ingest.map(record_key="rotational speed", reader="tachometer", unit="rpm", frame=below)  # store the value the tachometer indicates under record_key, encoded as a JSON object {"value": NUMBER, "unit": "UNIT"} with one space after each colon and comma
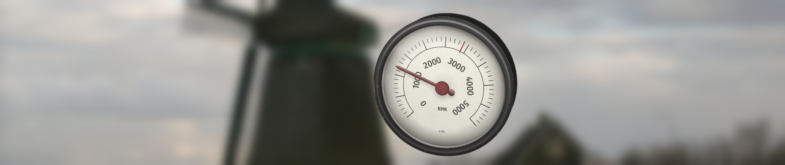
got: {"value": 1200, "unit": "rpm"}
